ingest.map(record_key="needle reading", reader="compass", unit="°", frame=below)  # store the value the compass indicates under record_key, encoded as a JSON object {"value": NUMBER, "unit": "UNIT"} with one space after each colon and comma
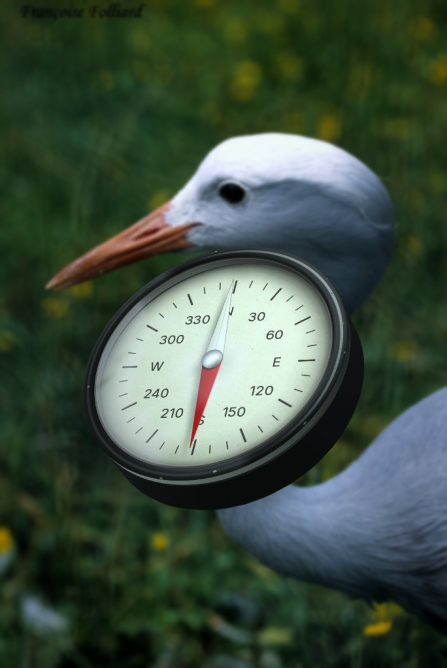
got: {"value": 180, "unit": "°"}
